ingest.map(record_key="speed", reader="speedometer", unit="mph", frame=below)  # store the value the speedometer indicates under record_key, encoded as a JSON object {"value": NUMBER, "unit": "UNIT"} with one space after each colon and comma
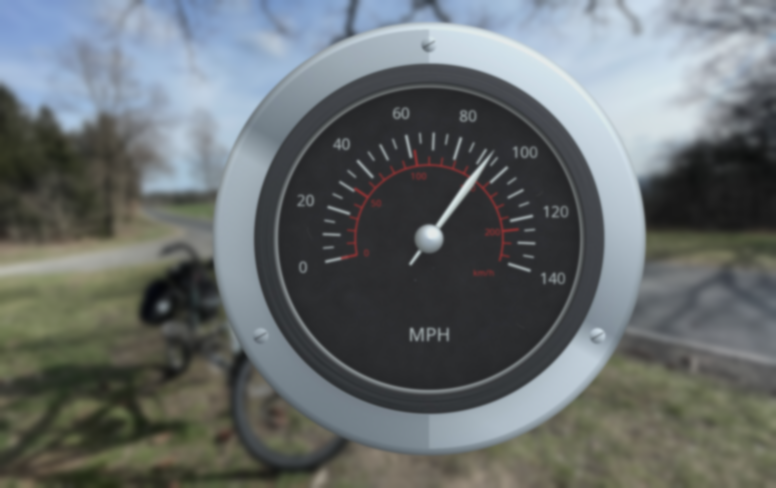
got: {"value": 92.5, "unit": "mph"}
